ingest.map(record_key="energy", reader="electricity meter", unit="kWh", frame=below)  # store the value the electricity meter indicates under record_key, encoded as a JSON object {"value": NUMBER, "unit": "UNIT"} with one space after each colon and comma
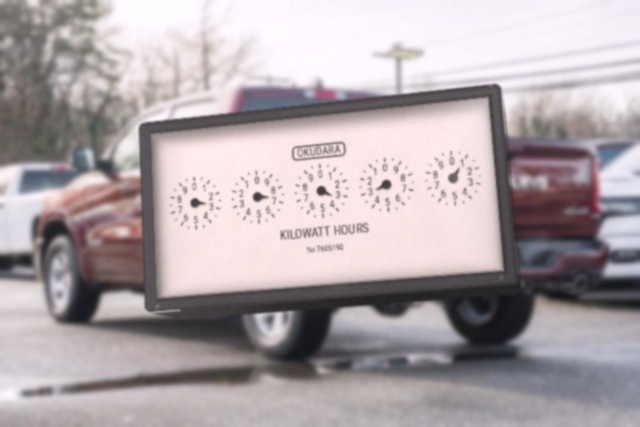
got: {"value": 27331, "unit": "kWh"}
